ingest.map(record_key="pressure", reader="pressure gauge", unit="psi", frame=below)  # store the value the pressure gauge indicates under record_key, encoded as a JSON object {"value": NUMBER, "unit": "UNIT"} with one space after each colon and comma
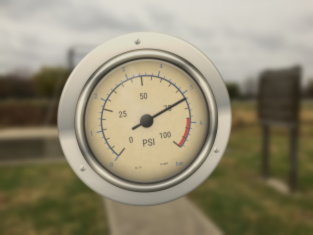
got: {"value": 75, "unit": "psi"}
